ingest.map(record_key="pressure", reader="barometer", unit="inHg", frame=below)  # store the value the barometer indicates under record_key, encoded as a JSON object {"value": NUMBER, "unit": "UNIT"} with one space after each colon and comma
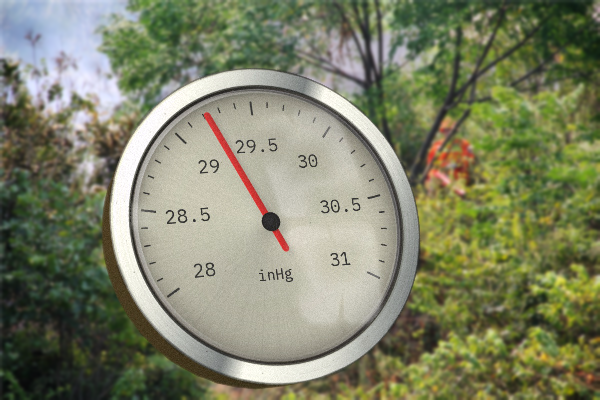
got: {"value": 29.2, "unit": "inHg"}
